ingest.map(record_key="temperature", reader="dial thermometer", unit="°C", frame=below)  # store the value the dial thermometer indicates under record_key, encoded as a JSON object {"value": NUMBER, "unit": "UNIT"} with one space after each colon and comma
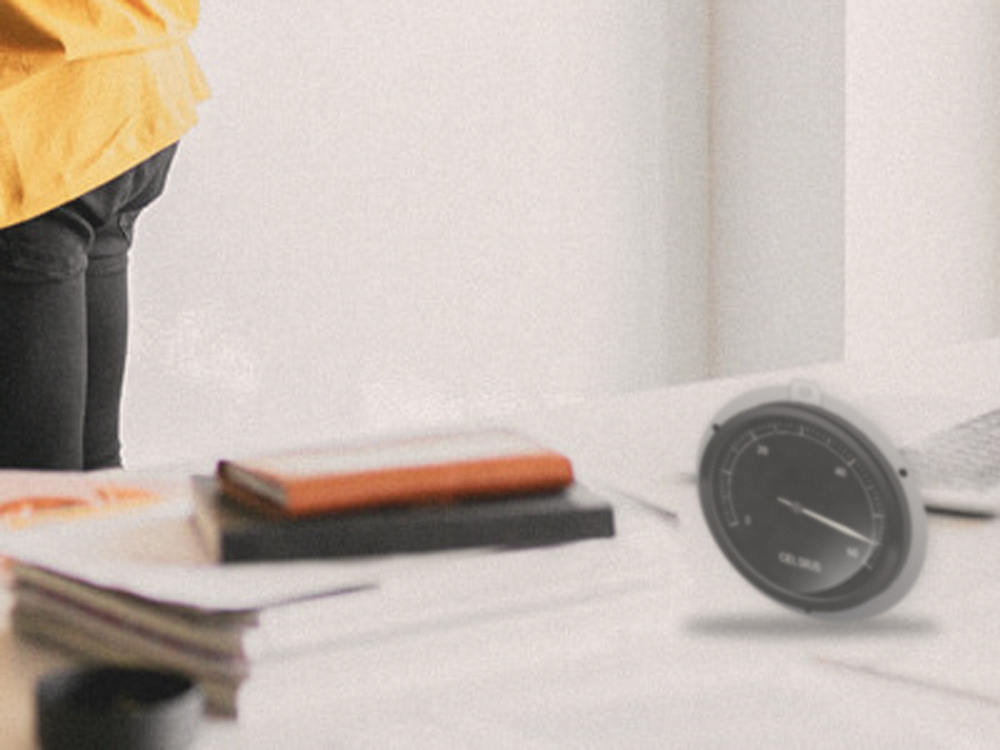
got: {"value": 55, "unit": "°C"}
